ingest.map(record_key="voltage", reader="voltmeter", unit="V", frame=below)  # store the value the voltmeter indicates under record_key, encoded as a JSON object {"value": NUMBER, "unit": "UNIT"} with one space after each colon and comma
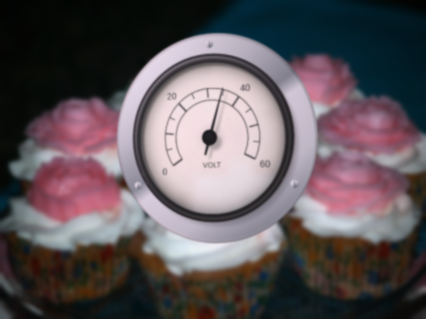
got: {"value": 35, "unit": "V"}
